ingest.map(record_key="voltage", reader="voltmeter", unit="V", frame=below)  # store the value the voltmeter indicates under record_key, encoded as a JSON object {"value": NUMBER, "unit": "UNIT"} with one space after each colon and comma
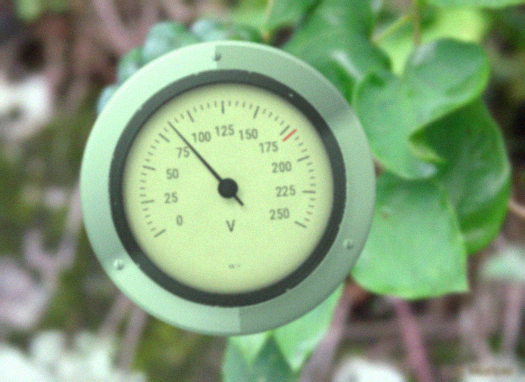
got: {"value": 85, "unit": "V"}
